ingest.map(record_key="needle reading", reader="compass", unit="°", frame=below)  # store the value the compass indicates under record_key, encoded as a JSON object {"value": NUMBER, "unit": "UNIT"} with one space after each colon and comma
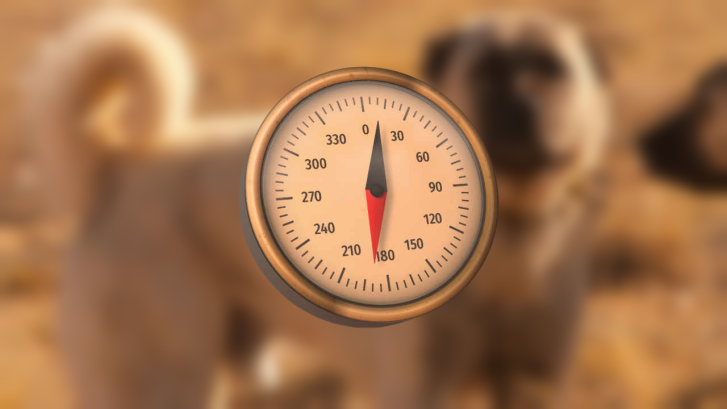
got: {"value": 190, "unit": "°"}
